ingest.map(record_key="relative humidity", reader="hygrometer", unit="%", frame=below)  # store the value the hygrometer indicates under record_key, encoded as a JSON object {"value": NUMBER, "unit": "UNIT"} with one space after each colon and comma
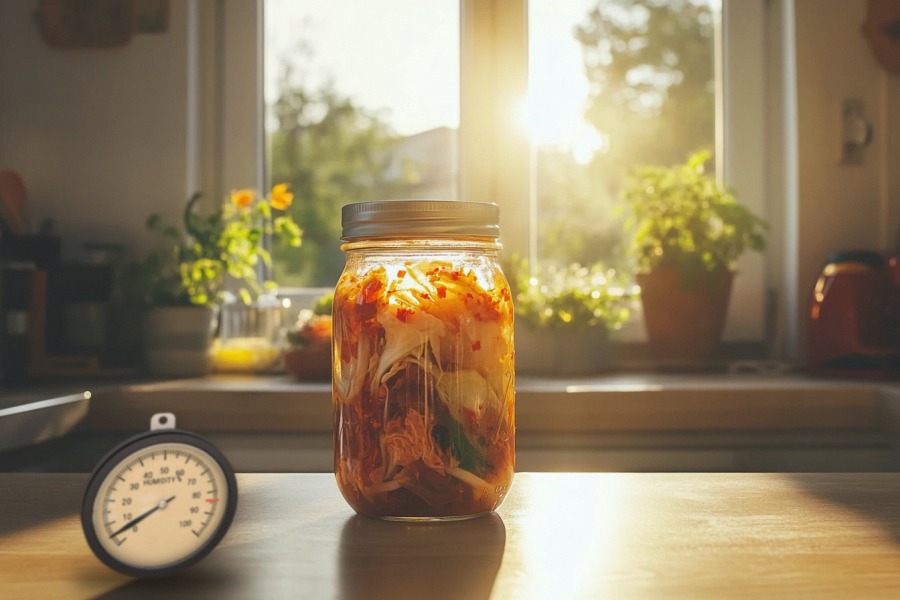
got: {"value": 5, "unit": "%"}
